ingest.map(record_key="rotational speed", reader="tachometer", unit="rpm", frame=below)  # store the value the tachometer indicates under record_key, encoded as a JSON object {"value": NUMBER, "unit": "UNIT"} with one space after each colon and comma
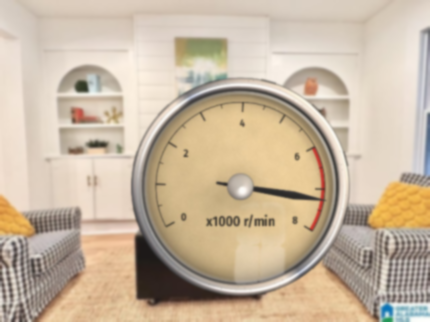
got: {"value": 7250, "unit": "rpm"}
